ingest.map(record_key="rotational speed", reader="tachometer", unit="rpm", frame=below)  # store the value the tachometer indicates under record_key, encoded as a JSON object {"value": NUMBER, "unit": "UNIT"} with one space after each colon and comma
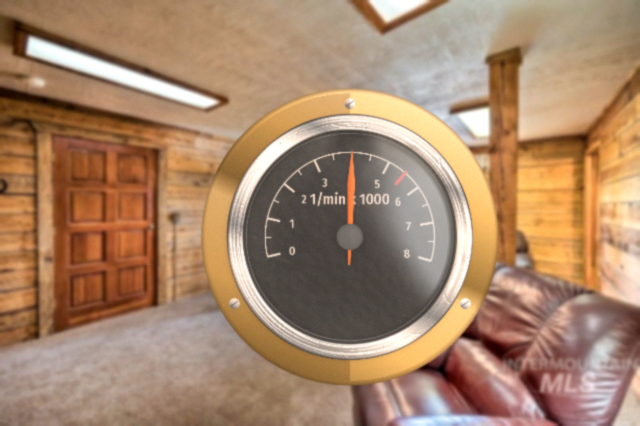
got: {"value": 4000, "unit": "rpm"}
